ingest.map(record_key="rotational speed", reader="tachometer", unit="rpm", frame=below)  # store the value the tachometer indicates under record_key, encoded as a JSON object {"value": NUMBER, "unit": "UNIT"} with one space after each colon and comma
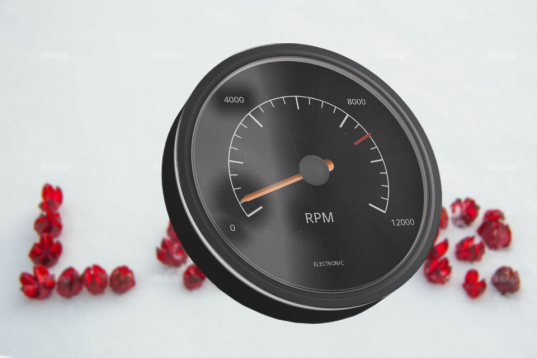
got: {"value": 500, "unit": "rpm"}
